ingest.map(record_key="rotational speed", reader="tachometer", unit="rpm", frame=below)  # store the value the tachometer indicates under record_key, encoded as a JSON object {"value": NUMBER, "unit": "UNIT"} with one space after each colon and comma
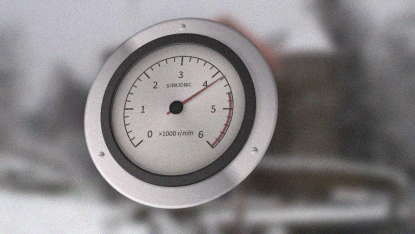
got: {"value": 4200, "unit": "rpm"}
